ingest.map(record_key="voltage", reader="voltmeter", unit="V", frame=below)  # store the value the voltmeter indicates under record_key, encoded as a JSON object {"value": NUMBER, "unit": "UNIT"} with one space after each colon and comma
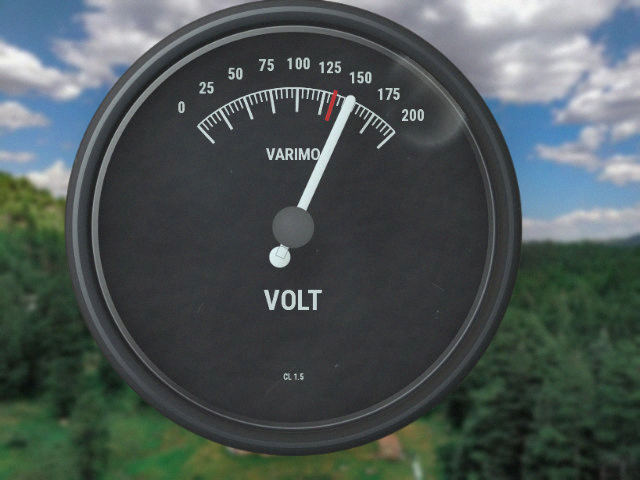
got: {"value": 150, "unit": "V"}
